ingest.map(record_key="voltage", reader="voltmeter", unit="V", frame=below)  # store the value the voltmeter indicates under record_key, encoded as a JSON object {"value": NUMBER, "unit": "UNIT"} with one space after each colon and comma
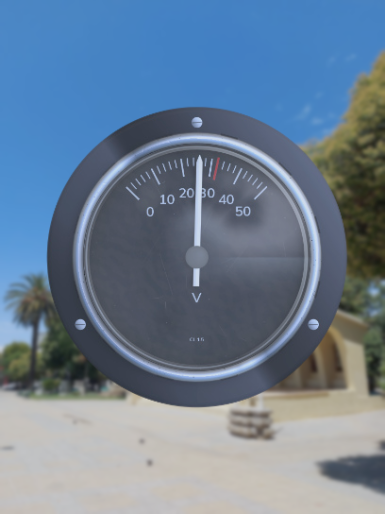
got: {"value": 26, "unit": "V"}
